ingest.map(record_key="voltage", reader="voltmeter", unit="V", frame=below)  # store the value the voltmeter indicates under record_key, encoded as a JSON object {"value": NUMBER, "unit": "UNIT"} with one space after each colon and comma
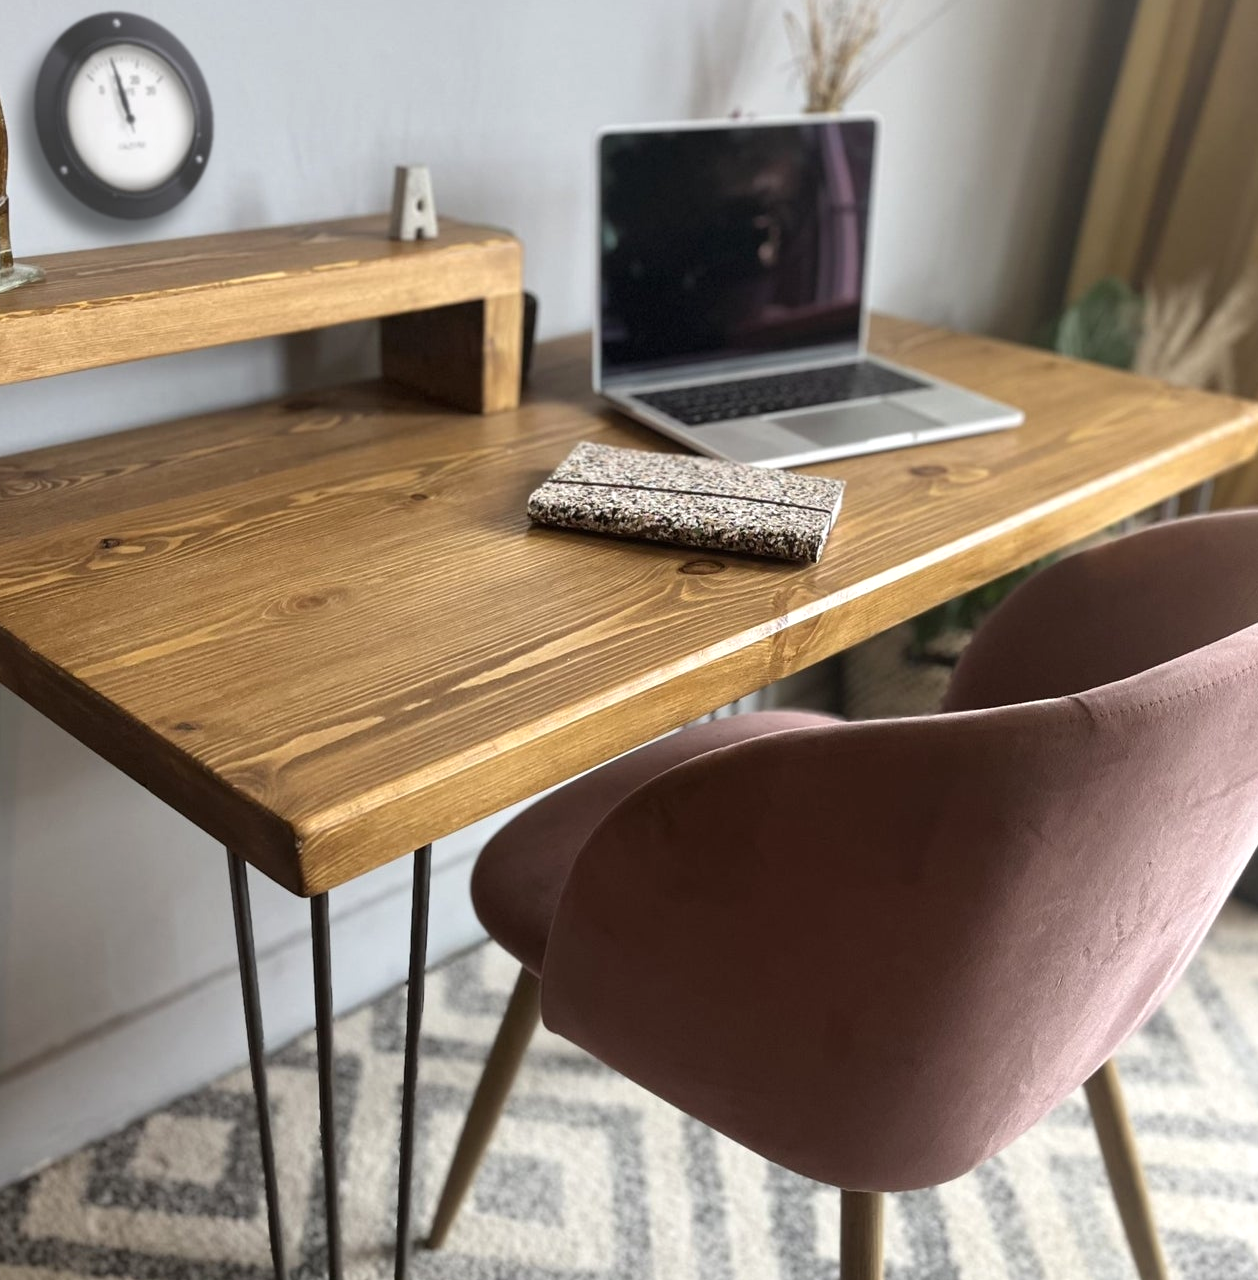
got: {"value": 10, "unit": "V"}
